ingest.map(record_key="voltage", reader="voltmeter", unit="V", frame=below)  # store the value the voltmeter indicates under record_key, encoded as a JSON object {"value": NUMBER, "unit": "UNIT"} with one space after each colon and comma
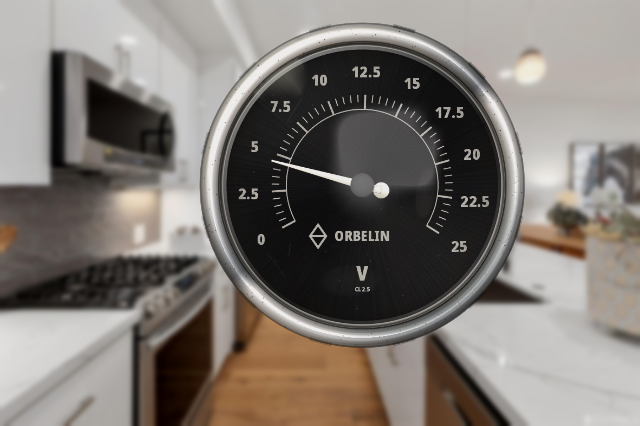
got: {"value": 4.5, "unit": "V"}
